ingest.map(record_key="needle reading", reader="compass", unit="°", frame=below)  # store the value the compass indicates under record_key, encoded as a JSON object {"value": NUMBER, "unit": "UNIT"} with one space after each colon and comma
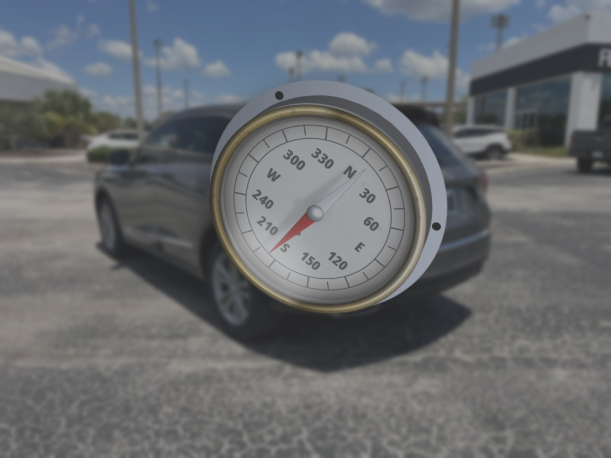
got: {"value": 187.5, "unit": "°"}
